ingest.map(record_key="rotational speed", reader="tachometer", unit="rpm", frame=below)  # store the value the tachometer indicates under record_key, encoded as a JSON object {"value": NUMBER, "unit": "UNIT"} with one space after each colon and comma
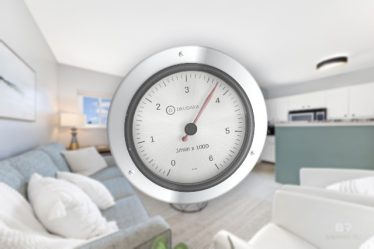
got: {"value": 3700, "unit": "rpm"}
